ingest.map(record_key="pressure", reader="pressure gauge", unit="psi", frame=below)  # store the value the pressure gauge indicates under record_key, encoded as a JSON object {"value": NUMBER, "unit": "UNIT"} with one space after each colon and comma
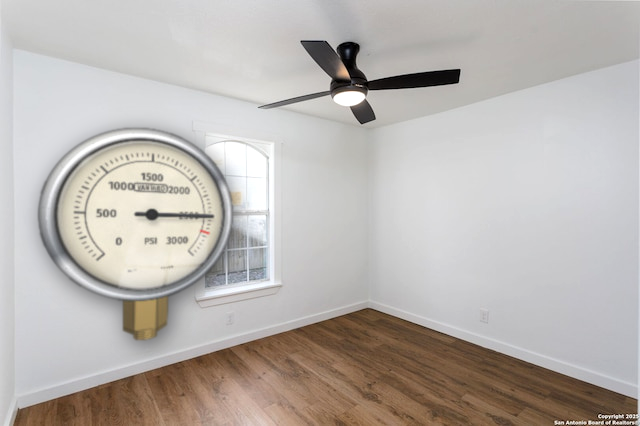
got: {"value": 2500, "unit": "psi"}
